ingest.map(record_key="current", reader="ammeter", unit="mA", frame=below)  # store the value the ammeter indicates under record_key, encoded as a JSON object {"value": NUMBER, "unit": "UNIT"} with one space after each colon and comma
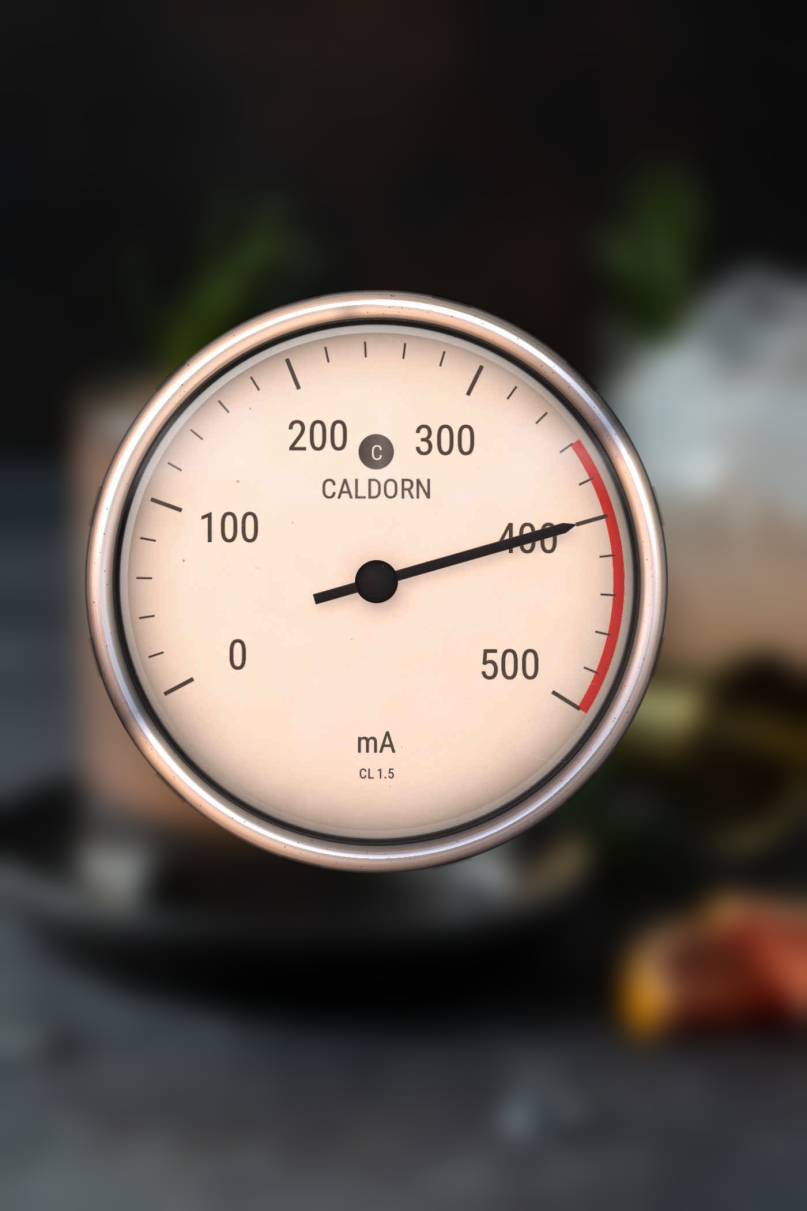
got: {"value": 400, "unit": "mA"}
